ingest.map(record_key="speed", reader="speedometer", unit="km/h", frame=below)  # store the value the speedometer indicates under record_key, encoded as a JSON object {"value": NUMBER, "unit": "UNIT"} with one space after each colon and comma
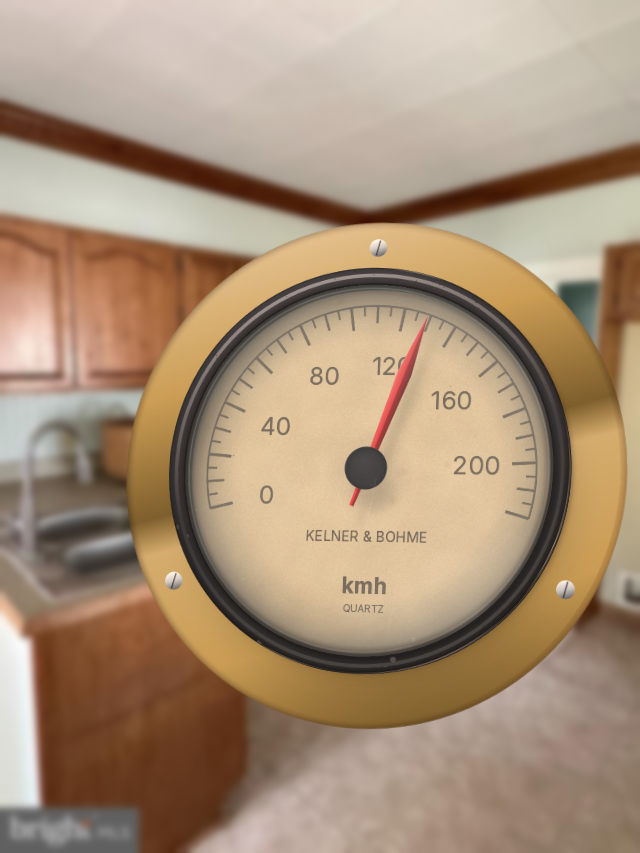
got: {"value": 130, "unit": "km/h"}
